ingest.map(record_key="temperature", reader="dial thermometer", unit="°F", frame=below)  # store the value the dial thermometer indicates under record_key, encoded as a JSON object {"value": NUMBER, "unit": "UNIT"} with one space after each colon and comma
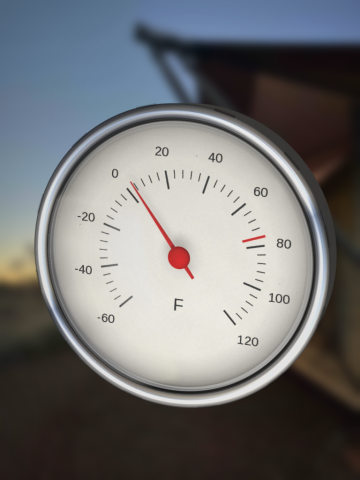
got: {"value": 4, "unit": "°F"}
